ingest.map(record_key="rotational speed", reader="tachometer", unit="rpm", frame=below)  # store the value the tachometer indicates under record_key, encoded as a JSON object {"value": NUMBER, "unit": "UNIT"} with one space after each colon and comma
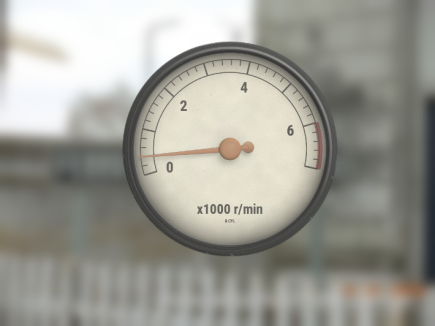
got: {"value": 400, "unit": "rpm"}
